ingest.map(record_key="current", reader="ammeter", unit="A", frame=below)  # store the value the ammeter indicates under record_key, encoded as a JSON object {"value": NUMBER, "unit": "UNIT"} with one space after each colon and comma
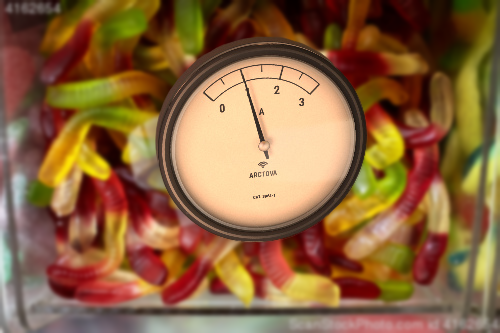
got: {"value": 1, "unit": "A"}
